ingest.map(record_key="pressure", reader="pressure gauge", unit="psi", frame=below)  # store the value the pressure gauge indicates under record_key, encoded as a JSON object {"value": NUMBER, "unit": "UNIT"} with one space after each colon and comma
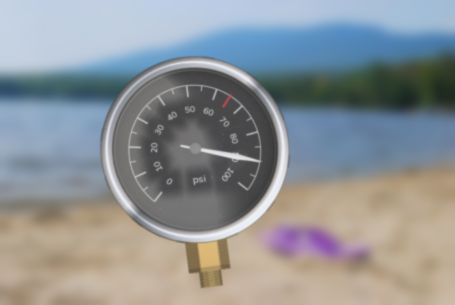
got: {"value": 90, "unit": "psi"}
